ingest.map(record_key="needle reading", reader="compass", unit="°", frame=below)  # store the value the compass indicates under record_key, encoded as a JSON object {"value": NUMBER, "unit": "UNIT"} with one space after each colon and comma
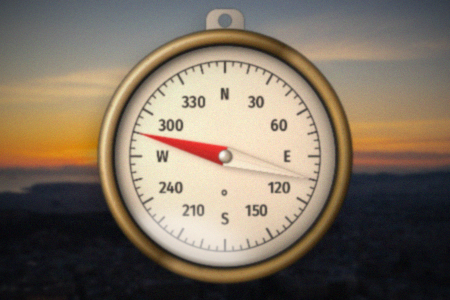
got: {"value": 285, "unit": "°"}
